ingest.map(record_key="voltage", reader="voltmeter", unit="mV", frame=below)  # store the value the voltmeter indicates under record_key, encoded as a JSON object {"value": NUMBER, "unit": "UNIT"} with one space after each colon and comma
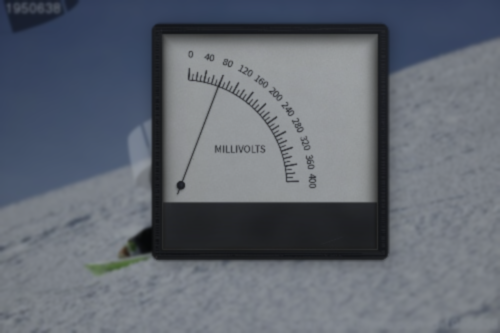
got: {"value": 80, "unit": "mV"}
